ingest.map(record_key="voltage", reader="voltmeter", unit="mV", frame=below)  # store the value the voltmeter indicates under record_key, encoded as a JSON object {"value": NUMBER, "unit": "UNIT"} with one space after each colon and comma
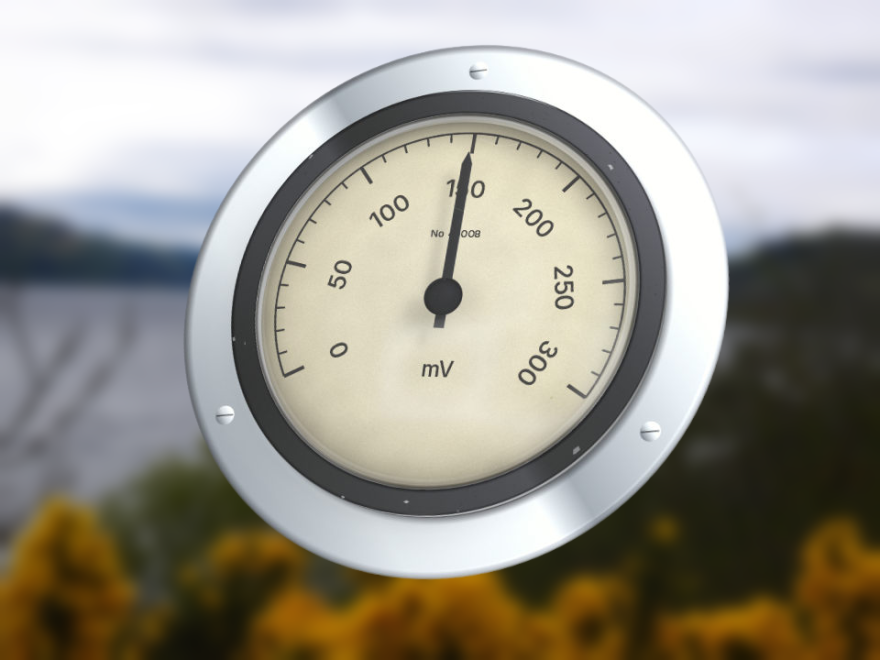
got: {"value": 150, "unit": "mV"}
